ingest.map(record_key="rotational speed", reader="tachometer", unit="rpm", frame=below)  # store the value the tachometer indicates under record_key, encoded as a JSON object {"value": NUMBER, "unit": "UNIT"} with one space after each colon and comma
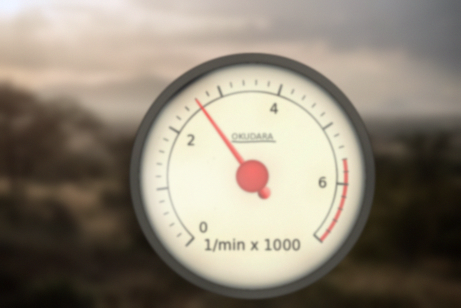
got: {"value": 2600, "unit": "rpm"}
